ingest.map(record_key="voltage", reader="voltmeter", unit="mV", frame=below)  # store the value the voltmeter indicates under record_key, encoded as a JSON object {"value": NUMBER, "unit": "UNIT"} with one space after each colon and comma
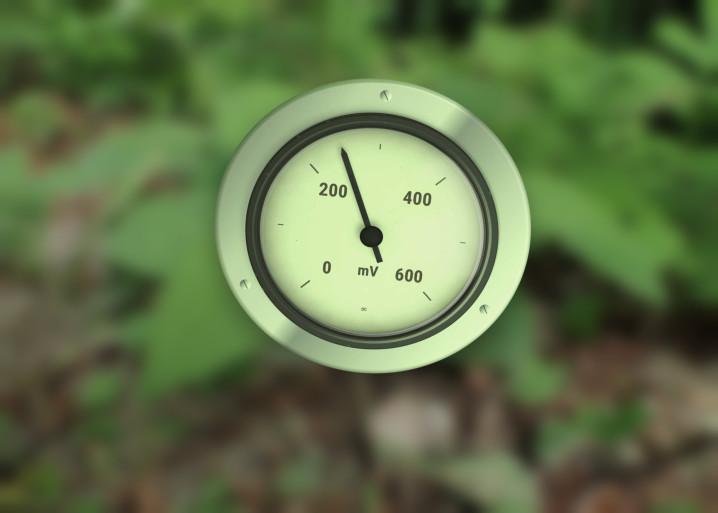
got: {"value": 250, "unit": "mV"}
